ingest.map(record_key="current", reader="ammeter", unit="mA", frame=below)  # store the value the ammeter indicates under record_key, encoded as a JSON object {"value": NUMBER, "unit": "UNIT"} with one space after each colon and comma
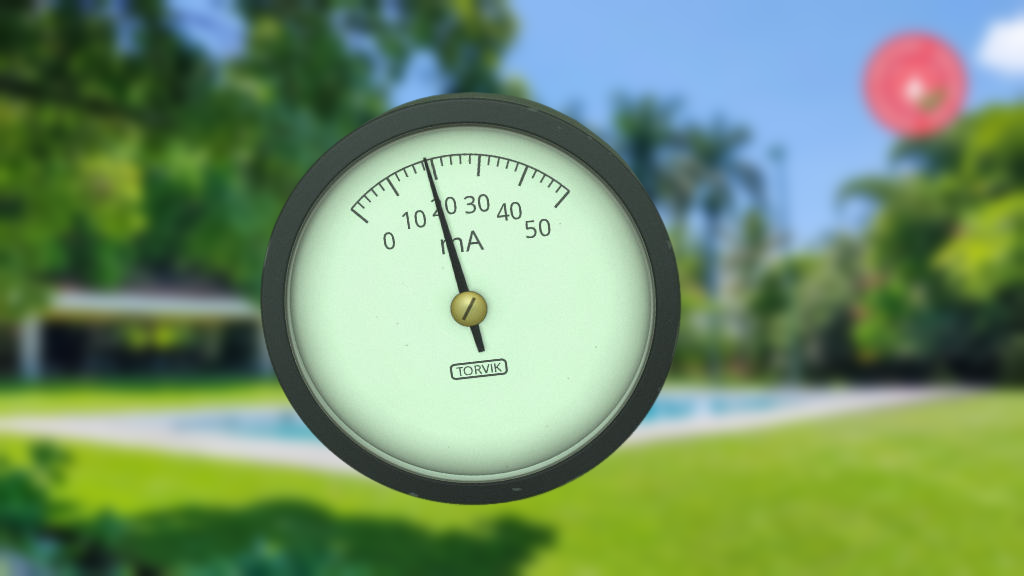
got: {"value": 19, "unit": "mA"}
